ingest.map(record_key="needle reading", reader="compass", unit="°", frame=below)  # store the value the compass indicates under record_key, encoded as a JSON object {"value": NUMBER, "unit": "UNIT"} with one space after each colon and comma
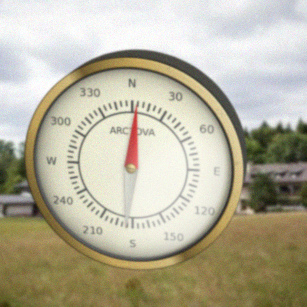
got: {"value": 5, "unit": "°"}
